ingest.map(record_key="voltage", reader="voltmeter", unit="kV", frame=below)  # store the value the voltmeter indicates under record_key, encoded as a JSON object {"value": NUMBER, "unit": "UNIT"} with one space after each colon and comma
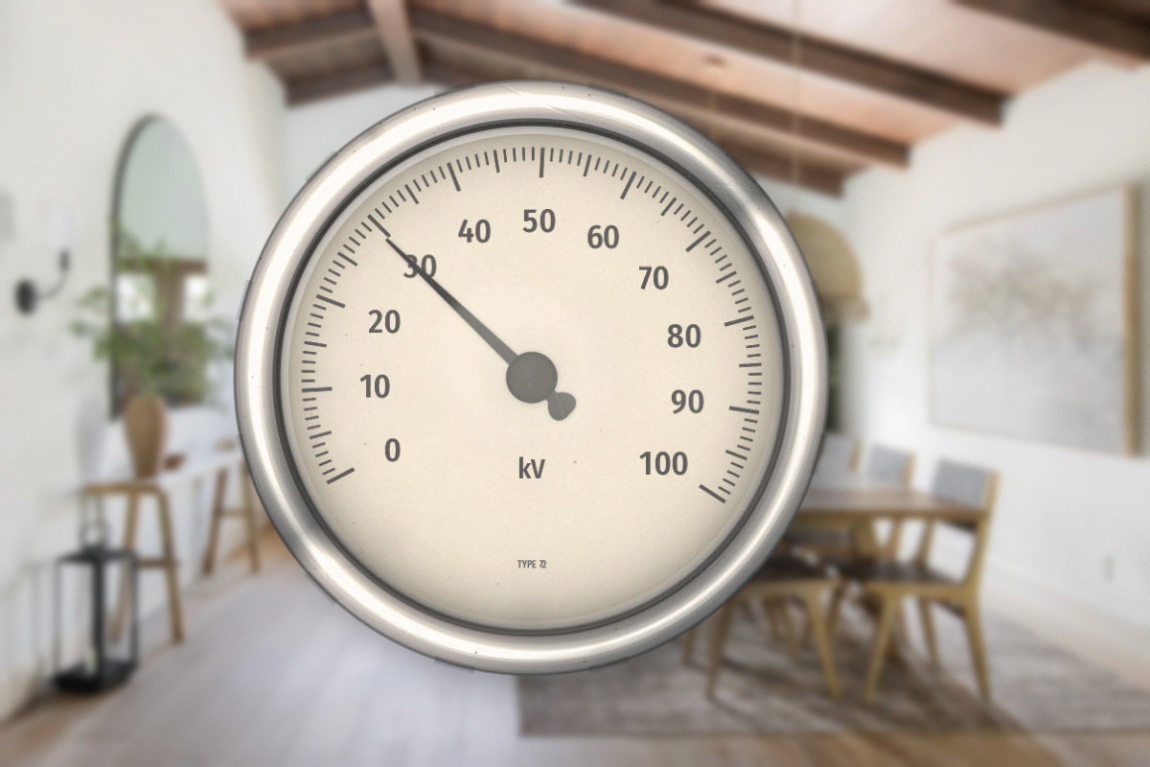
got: {"value": 29.5, "unit": "kV"}
